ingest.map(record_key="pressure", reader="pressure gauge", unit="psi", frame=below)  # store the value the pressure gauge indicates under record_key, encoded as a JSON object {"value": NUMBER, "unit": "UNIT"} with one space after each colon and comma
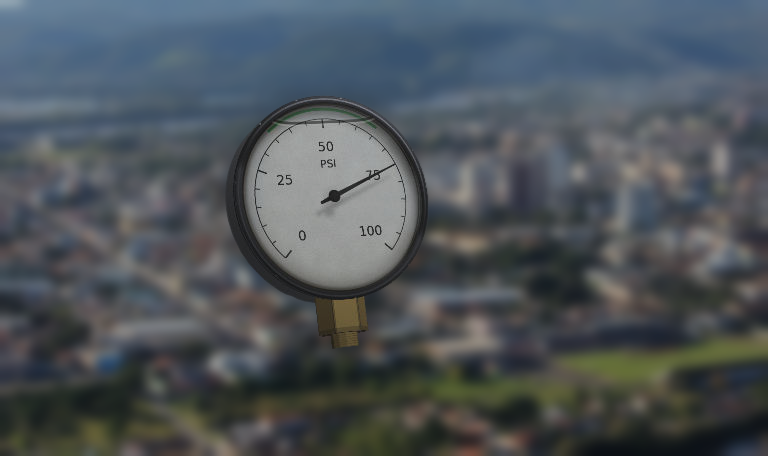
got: {"value": 75, "unit": "psi"}
